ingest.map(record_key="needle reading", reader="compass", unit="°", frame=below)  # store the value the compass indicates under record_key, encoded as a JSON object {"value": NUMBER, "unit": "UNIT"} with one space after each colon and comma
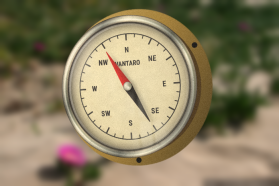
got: {"value": 330, "unit": "°"}
